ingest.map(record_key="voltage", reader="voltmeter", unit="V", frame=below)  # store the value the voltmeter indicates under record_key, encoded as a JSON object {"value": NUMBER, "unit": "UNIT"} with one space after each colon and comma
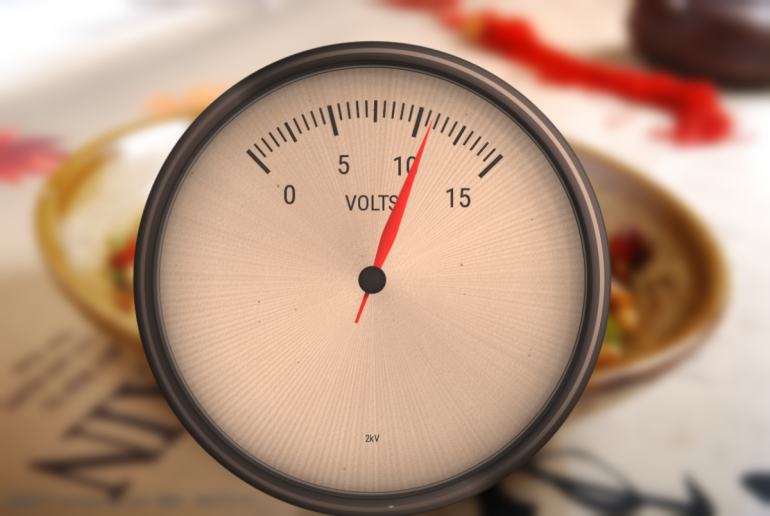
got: {"value": 10.75, "unit": "V"}
